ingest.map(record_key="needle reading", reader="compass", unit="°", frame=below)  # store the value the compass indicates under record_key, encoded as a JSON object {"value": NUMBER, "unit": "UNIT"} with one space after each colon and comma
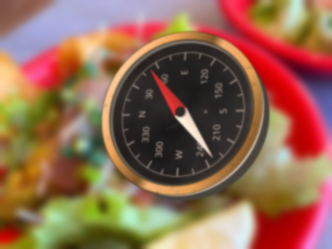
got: {"value": 52.5, "unit": "°"}
